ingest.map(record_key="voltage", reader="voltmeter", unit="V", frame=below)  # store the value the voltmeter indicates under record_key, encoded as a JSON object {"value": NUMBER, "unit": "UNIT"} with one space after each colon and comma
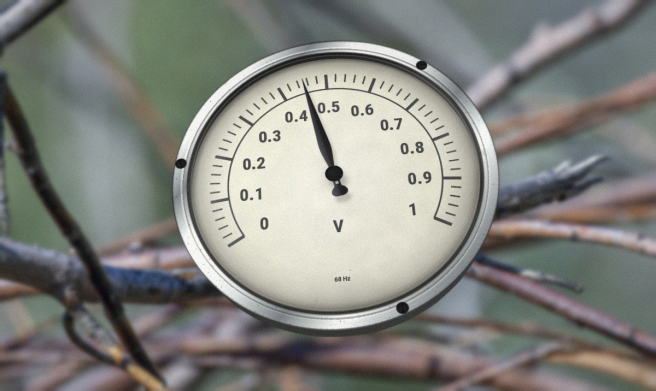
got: {"value": 0.45, "unit": "V"}
